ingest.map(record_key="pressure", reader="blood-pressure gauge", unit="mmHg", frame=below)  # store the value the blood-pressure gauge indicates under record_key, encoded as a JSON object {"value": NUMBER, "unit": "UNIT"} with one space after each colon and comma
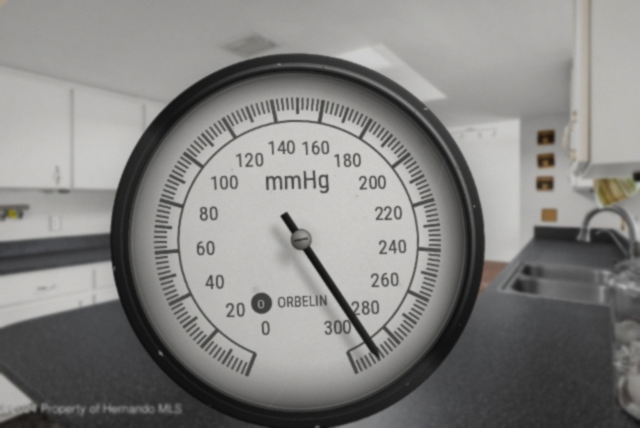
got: {"value": 290, "unit": "mmHg"}
